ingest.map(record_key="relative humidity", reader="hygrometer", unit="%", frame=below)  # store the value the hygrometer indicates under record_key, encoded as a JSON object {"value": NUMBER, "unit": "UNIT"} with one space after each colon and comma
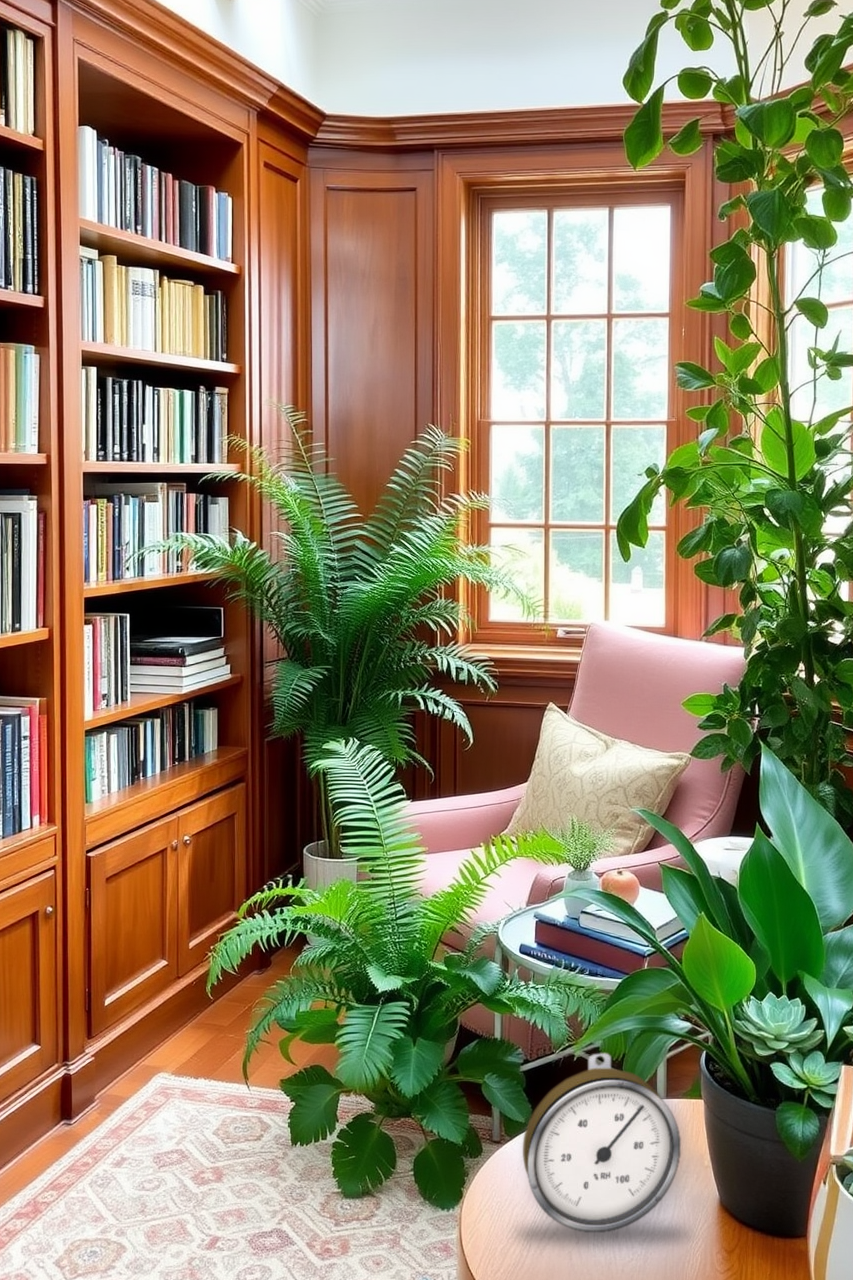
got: {"value": 65, "unit": "%"}
